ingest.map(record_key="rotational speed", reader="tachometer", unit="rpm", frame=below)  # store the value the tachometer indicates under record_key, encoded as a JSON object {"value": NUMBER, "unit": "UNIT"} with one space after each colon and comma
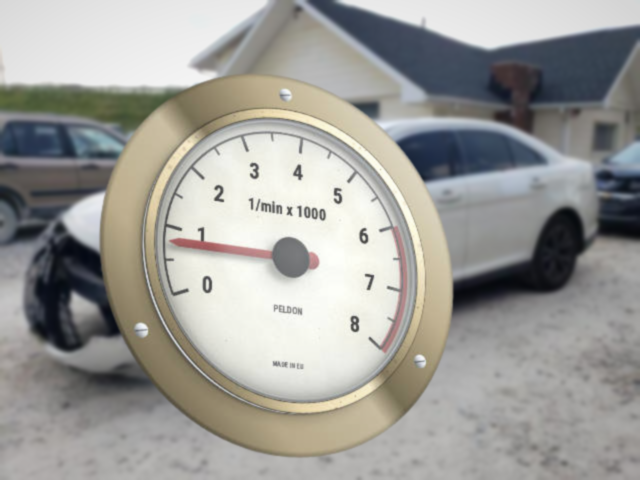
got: {"value": 750, "unit": "rpm"}
